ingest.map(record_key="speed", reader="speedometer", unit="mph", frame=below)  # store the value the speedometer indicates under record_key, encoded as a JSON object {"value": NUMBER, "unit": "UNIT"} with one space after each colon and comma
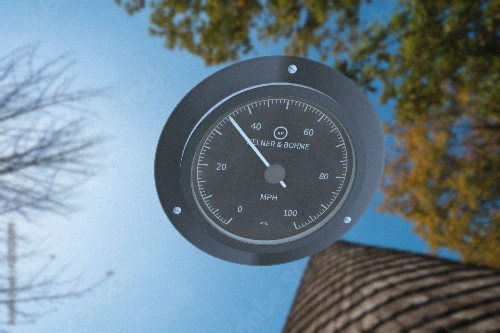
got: {"value": 35, "unit": "mph"}
